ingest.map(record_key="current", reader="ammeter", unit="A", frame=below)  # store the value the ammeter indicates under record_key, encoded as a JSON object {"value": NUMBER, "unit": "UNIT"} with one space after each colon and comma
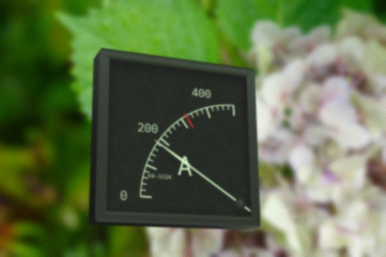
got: {"value": 180, "unit": "A"}
